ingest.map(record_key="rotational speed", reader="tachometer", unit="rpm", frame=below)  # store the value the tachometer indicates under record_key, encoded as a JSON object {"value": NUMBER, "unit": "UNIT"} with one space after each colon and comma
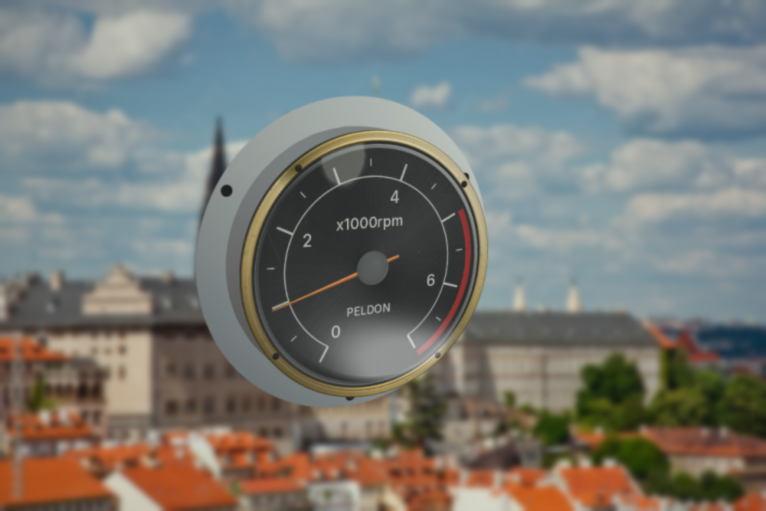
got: {"value": 1000, "unit": "rpm"}
